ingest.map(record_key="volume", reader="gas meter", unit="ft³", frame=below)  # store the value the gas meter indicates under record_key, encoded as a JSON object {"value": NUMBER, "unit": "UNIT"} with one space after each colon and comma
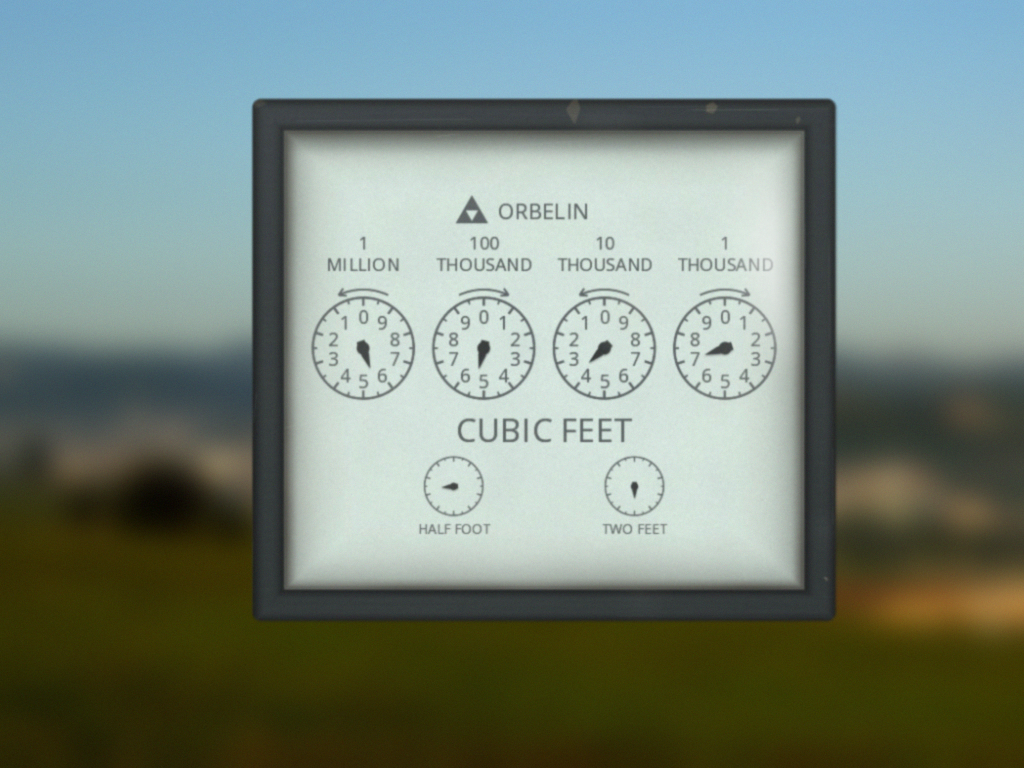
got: {"value": 553700, "unit": "ft³"}
